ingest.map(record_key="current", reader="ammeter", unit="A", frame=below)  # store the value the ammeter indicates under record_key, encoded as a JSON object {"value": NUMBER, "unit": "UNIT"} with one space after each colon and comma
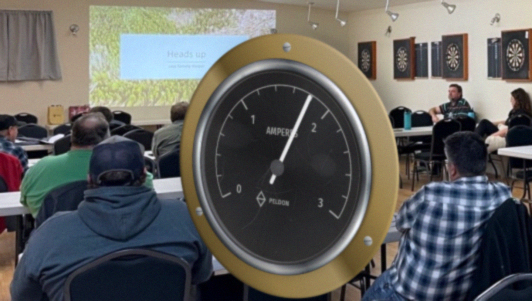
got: {"value": 1.8, "unit": "A"}
